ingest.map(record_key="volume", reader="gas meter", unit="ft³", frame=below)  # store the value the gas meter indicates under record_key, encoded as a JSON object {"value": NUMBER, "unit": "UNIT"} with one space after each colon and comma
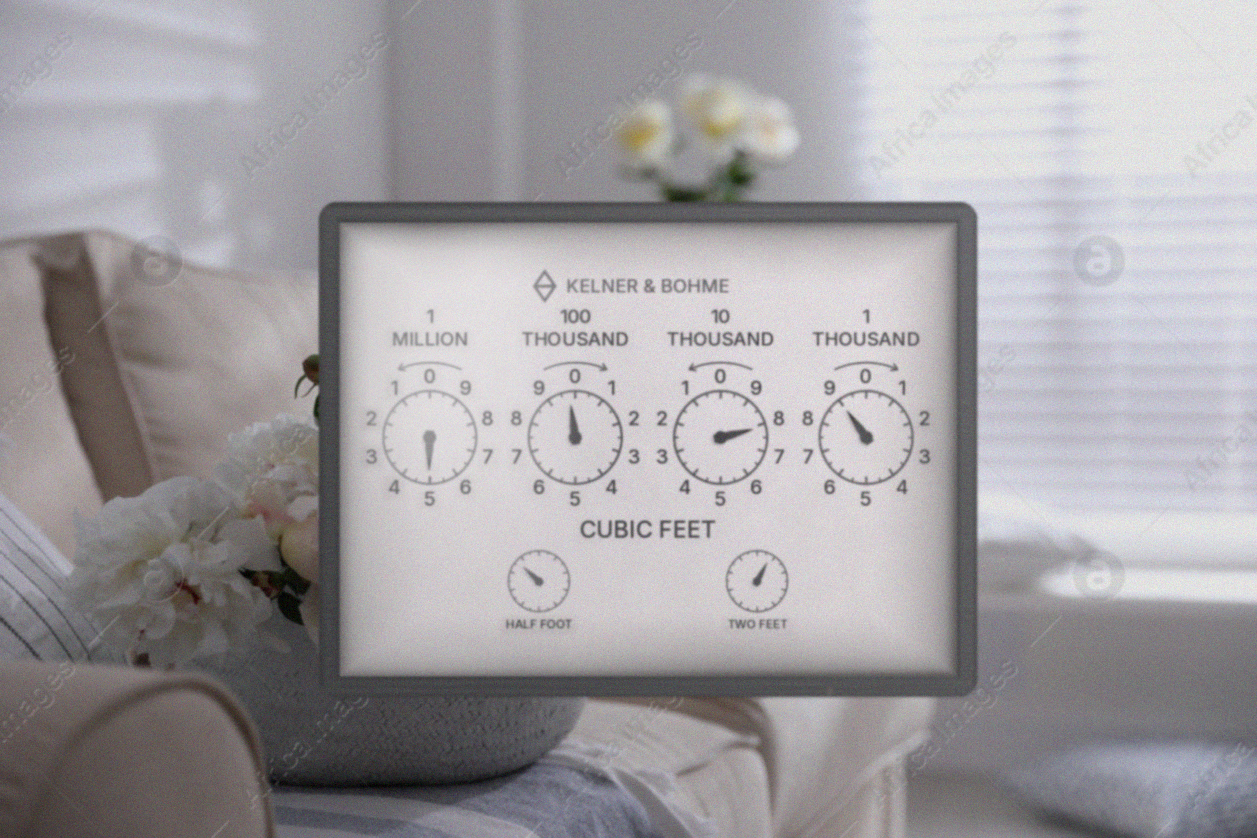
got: {"value": 497900, "unit": "ft³"}
